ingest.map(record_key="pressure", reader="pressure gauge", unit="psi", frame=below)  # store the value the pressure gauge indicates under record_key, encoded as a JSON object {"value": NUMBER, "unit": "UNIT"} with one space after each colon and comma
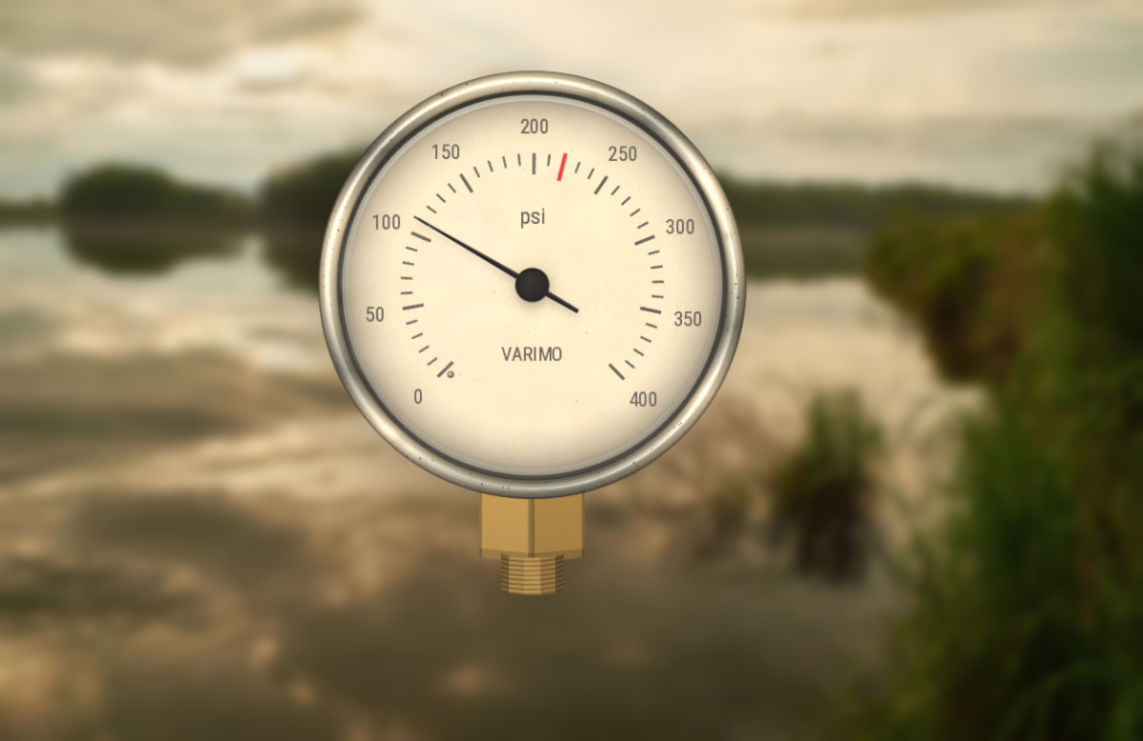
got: {"value": 110, "unit": "psi"}
